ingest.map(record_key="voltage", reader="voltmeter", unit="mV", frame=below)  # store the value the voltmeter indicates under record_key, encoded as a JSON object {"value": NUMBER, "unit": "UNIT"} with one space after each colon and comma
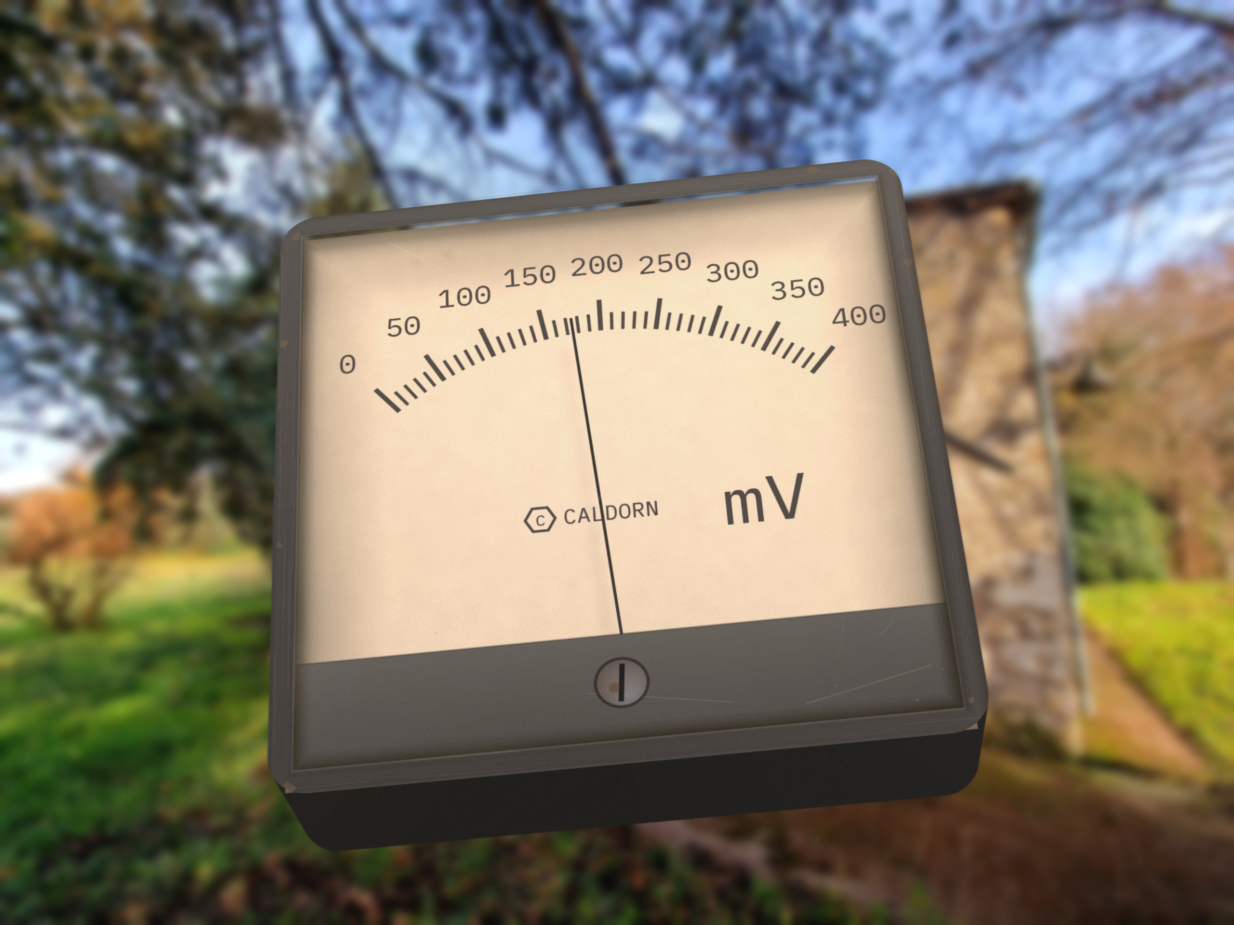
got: {"value": 175, "unit": "mV"}
